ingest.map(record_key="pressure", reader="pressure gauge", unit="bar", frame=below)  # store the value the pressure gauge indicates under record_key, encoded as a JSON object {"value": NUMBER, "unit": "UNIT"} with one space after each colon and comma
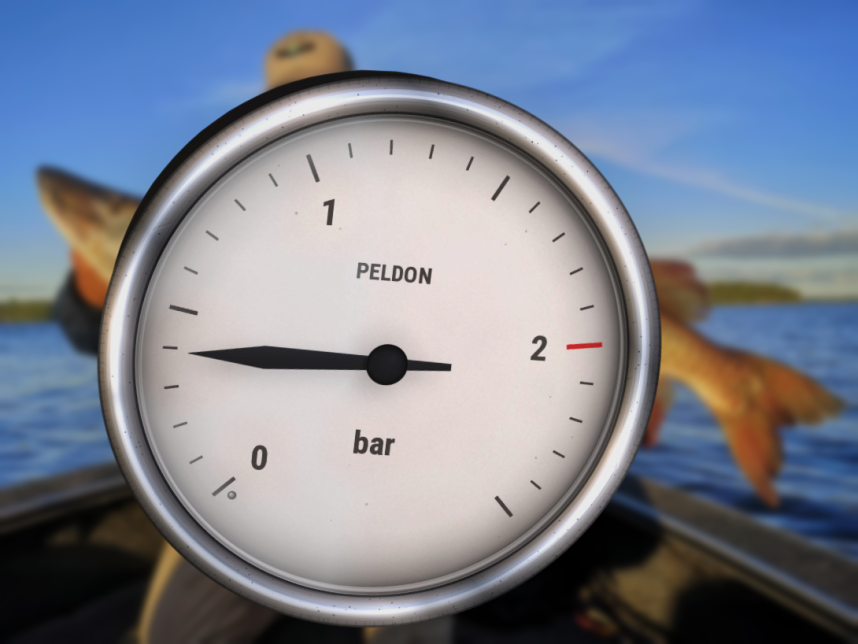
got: {"value": 0.4, "unit": "bar"}
